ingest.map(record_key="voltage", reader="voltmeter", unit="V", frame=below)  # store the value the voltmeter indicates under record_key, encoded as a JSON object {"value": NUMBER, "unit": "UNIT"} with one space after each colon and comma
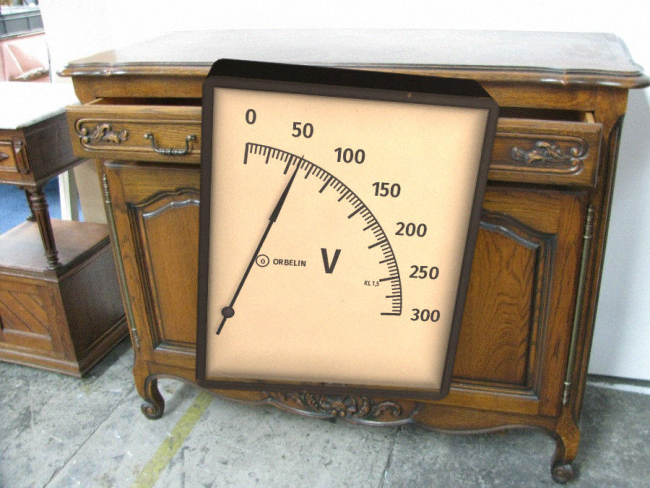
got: {"value": 60, "unit": "V"}
